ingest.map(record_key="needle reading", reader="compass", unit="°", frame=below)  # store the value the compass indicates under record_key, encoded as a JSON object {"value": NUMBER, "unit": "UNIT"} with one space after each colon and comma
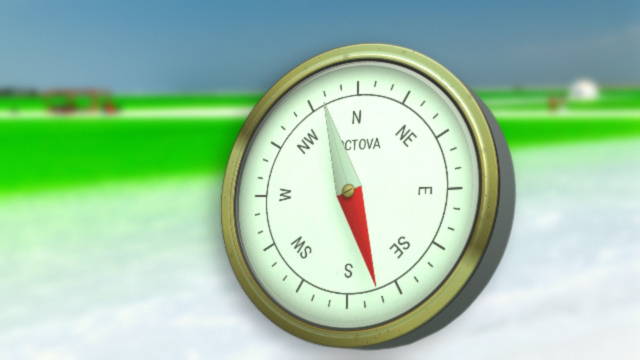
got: {"value": 160, "unit": "°"}
